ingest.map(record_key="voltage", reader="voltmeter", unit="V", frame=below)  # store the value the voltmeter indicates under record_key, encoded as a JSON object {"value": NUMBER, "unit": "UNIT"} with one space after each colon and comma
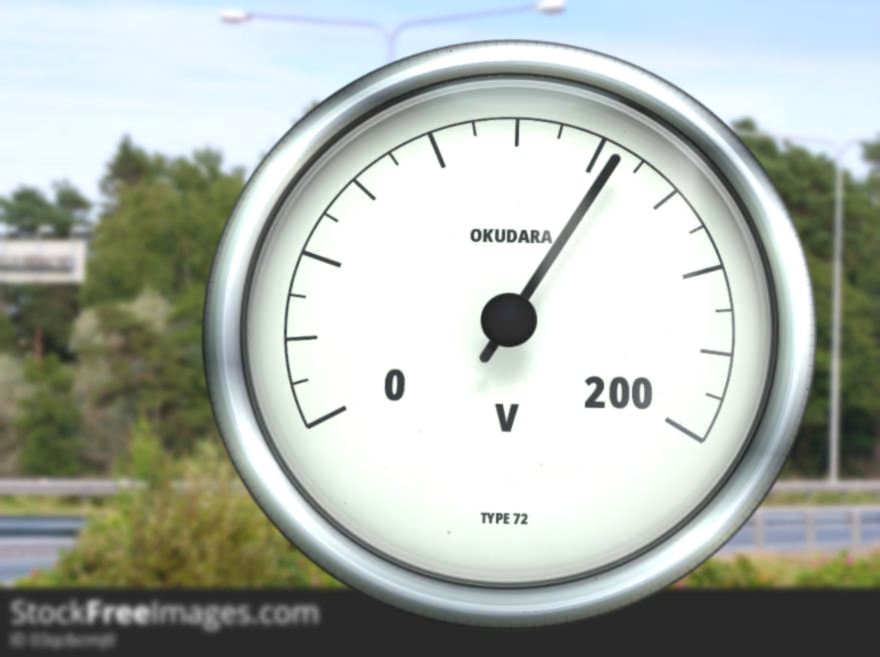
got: {"value": 125, "unit": "V"}
